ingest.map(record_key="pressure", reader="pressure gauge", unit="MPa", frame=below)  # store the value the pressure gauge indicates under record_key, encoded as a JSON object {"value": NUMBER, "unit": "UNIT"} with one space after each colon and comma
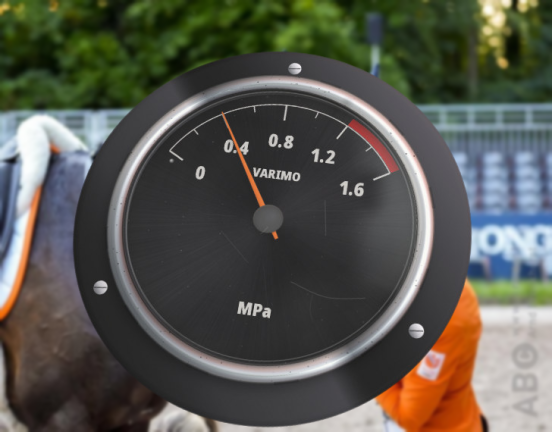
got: {"value": 0.4, "unit": "MPa"}
